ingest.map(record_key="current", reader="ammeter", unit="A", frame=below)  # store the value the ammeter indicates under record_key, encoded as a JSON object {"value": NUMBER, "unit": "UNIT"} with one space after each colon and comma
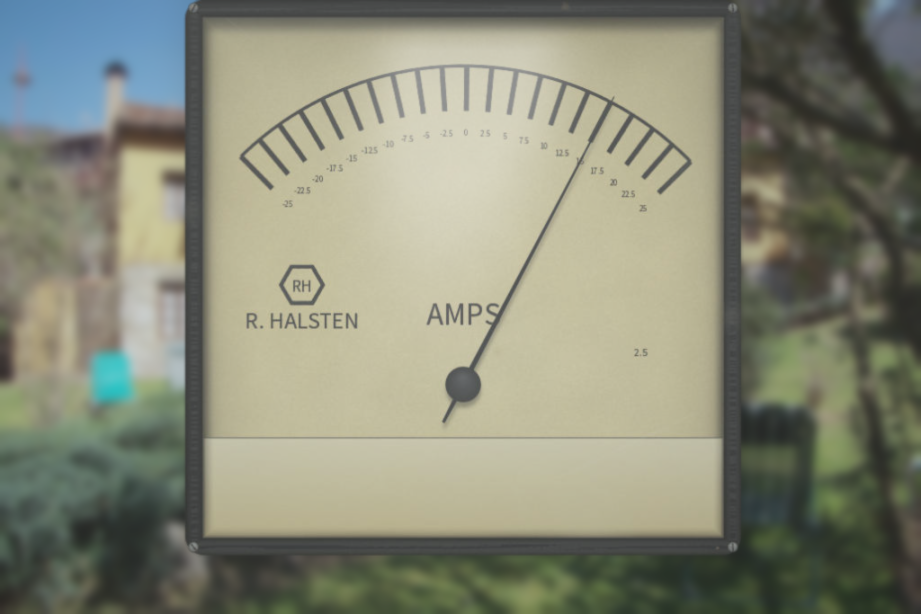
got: {"value": 15, "unit": "A"}
